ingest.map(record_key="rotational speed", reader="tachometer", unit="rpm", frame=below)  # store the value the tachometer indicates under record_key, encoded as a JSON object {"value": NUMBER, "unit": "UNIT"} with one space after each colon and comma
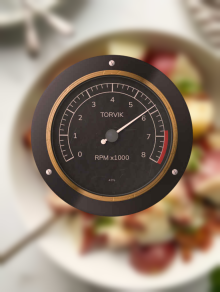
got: {"value": 5800, "unit": "rpm"}
